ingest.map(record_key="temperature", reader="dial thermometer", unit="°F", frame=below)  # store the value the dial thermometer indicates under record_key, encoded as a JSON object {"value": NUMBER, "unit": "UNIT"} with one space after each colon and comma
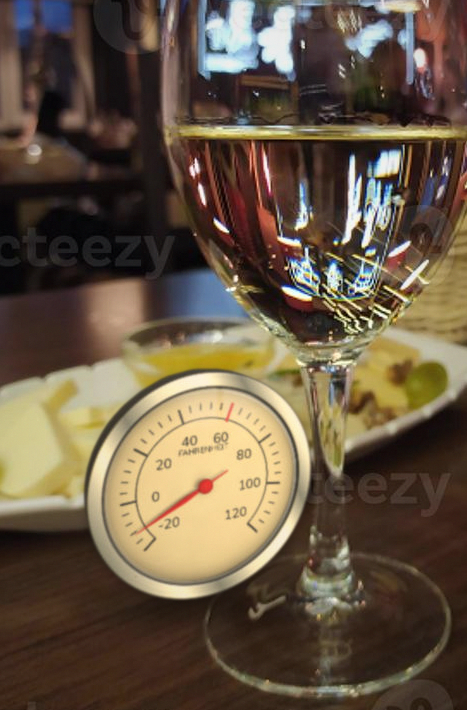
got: {"value": -12, "unit": "°F"}
